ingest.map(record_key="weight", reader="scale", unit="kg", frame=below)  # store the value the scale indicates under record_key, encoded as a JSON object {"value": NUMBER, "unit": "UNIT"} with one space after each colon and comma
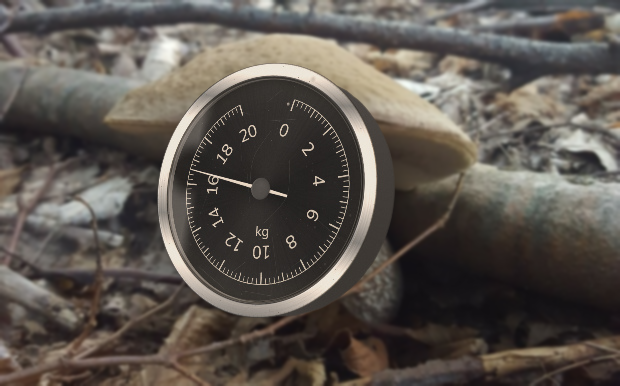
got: {"value": 16.6, "unit": "kg"}
